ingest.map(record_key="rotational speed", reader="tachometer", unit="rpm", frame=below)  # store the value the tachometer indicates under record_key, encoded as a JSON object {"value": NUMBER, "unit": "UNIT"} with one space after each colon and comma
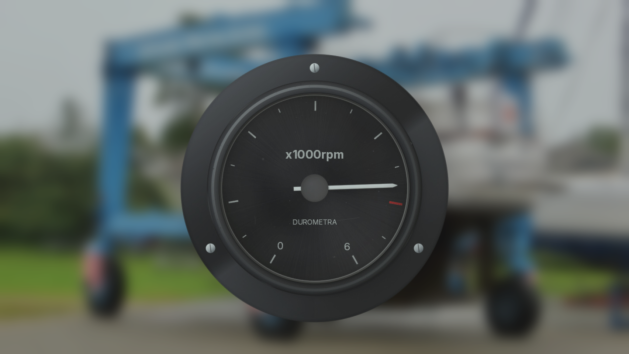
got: {"value": 4750, "unit": "rpm"}
